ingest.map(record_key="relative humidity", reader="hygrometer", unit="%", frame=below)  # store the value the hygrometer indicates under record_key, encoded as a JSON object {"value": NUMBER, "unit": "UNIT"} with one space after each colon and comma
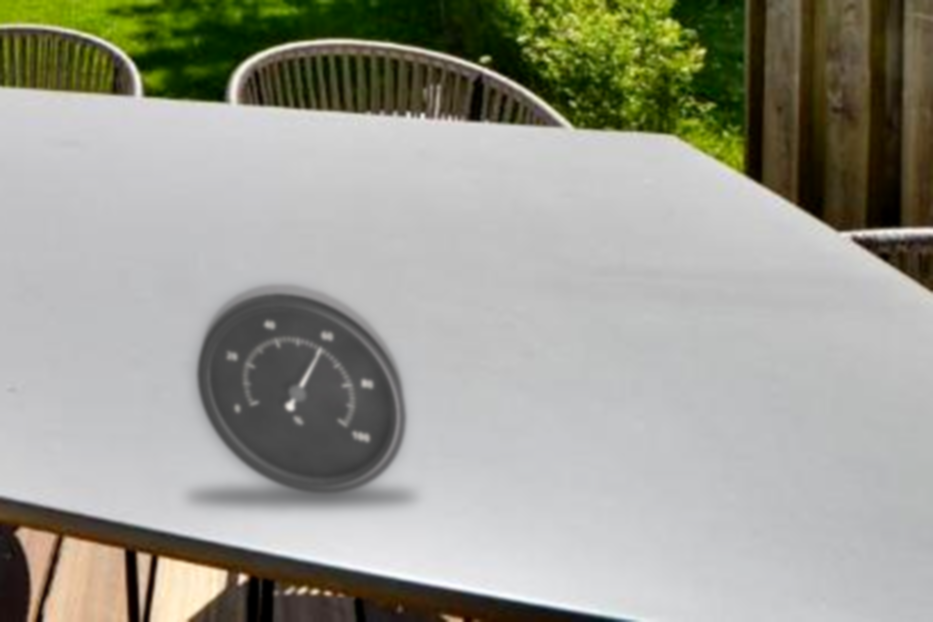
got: {"value": 60, "unit": "%"}
